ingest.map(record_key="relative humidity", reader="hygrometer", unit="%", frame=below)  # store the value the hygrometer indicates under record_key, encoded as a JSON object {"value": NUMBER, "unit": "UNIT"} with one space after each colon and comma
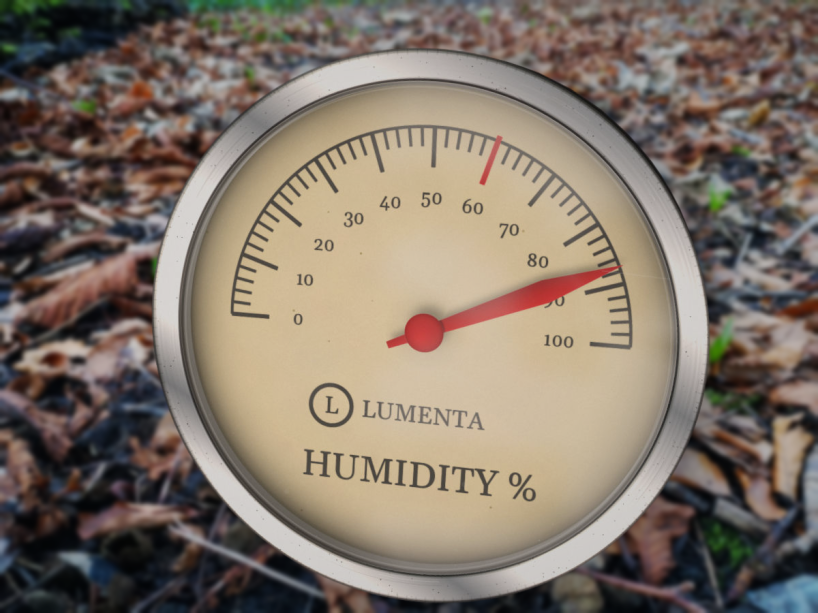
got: {"value": 87, "unit": "%"}
